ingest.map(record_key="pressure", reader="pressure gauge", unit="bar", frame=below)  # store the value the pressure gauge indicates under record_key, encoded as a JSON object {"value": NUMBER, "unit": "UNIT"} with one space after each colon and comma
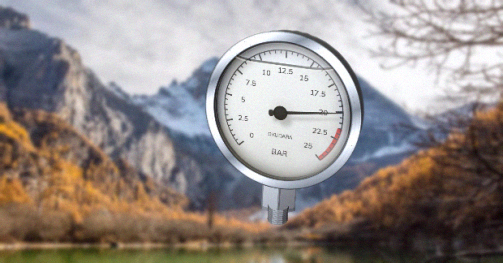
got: {"value": 20, "unit": "bar"}
